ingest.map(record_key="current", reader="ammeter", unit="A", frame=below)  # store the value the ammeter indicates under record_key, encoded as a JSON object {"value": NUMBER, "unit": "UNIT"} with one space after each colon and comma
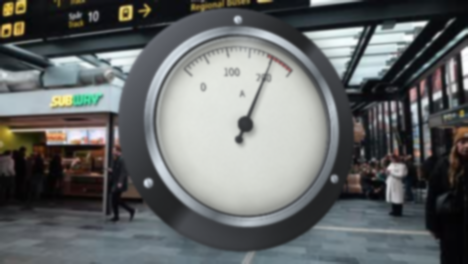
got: {"value": 200, "unit": "A"}
